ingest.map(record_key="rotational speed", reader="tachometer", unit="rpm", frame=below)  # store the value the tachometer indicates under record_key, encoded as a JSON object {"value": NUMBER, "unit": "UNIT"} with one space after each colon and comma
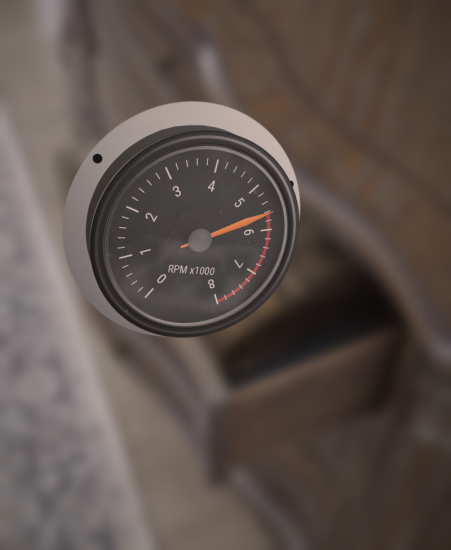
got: {"value": 5600, "unit": "rpm"}
